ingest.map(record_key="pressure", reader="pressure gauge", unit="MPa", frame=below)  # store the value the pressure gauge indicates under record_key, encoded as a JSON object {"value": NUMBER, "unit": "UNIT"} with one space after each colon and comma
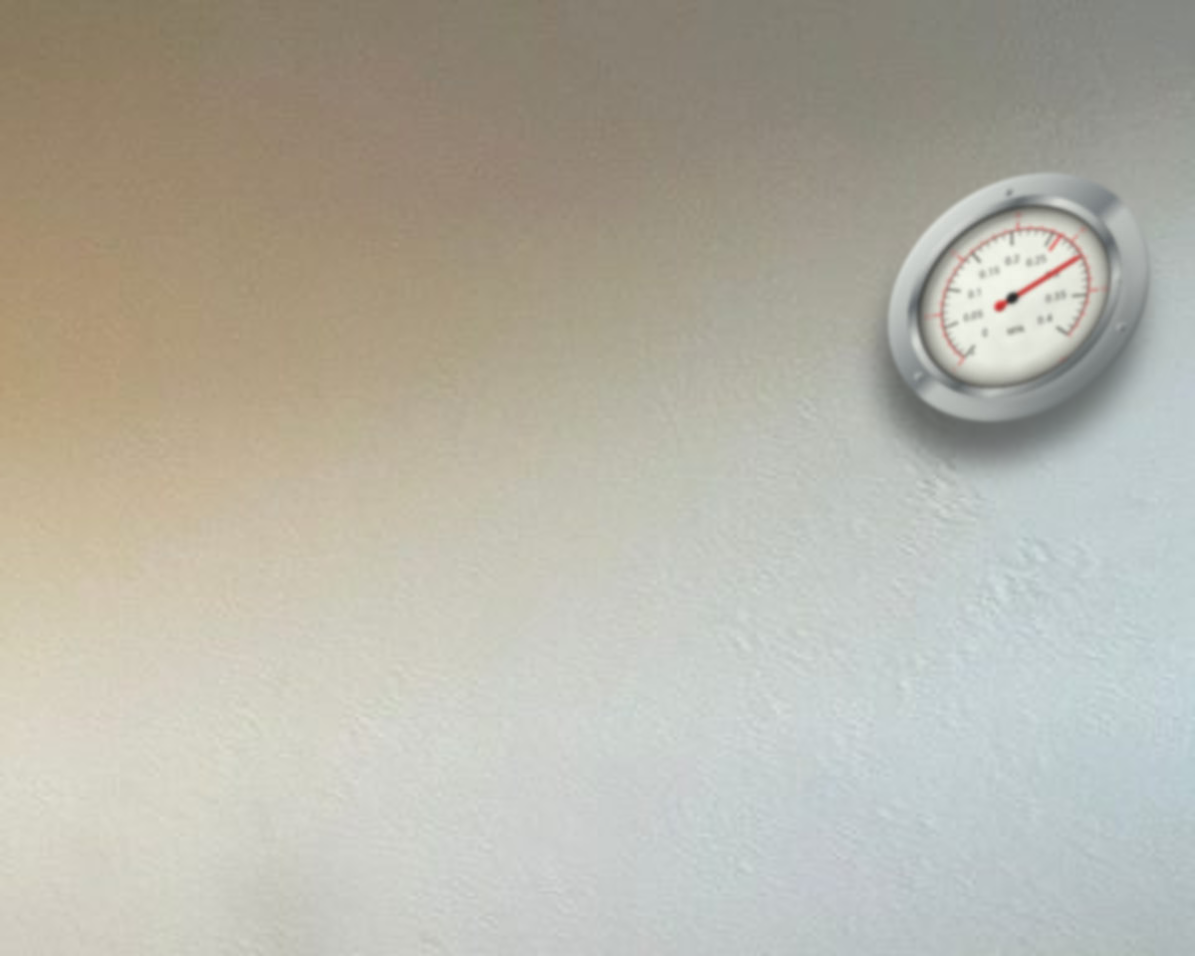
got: {"value": 0.3, "unit": "MPa"}
